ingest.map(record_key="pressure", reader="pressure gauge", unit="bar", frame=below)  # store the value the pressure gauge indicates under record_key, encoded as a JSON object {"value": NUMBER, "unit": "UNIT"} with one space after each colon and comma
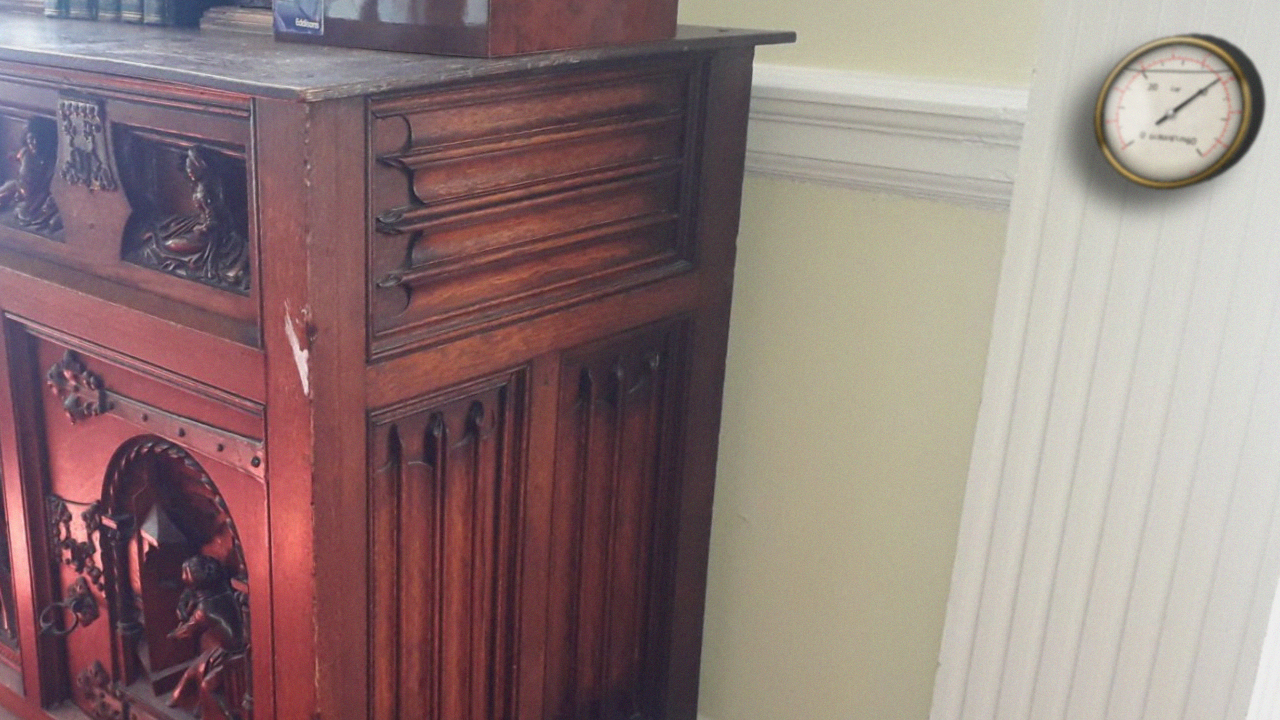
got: {"value": 40, "unit": "bar"}
